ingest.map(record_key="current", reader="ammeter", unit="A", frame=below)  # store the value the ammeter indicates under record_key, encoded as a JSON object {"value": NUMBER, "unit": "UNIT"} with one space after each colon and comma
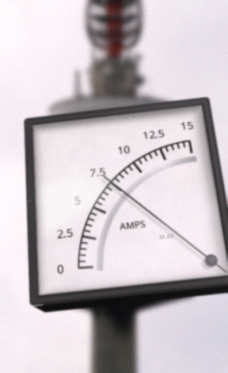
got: {"value": 7.5, "unit": "A"}
